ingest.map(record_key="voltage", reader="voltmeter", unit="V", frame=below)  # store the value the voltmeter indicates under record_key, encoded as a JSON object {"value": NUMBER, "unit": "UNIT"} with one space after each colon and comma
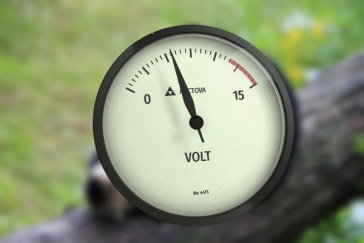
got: {"value": 5.5, "unit": "V"}
